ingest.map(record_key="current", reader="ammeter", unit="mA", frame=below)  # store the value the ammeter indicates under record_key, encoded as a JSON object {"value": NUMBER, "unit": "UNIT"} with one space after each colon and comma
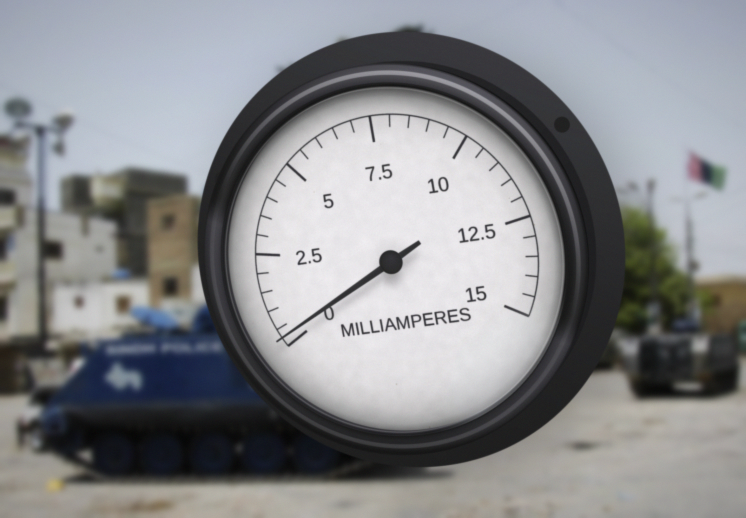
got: {"value": 0.25, "unit": "mA"}
